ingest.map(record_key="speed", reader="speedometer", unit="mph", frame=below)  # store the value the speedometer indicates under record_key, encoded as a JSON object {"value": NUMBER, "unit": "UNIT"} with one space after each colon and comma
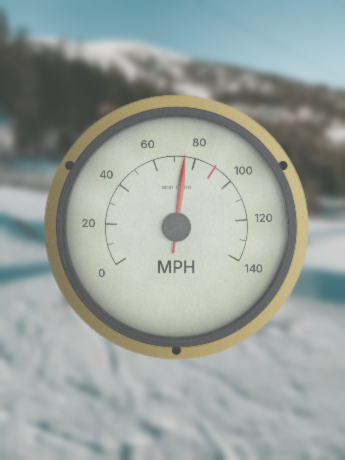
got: {"value": 75, "unit": "mph"}
